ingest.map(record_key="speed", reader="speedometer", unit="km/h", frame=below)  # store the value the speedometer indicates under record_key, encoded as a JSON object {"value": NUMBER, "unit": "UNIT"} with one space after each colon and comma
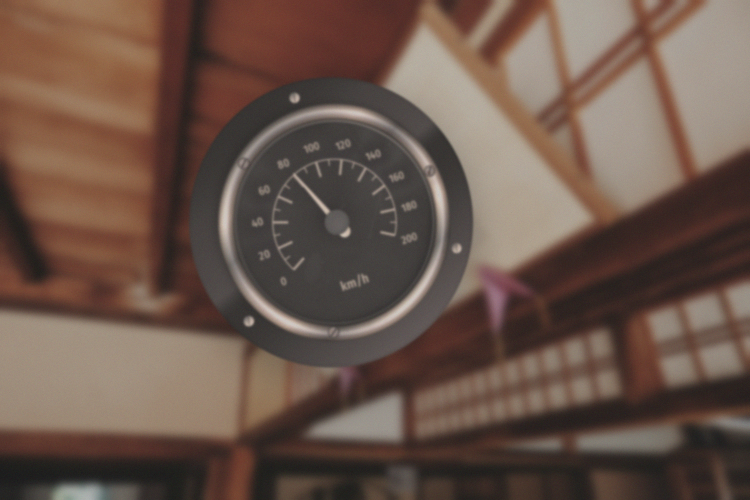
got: {"value": 80, "unit": "km/h"}
